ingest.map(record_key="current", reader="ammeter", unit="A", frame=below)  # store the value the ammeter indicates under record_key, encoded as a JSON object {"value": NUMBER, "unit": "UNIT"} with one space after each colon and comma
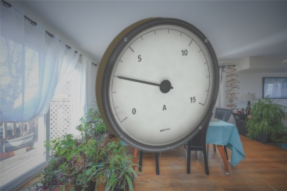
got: {"value": 3, "unit": "A"}
